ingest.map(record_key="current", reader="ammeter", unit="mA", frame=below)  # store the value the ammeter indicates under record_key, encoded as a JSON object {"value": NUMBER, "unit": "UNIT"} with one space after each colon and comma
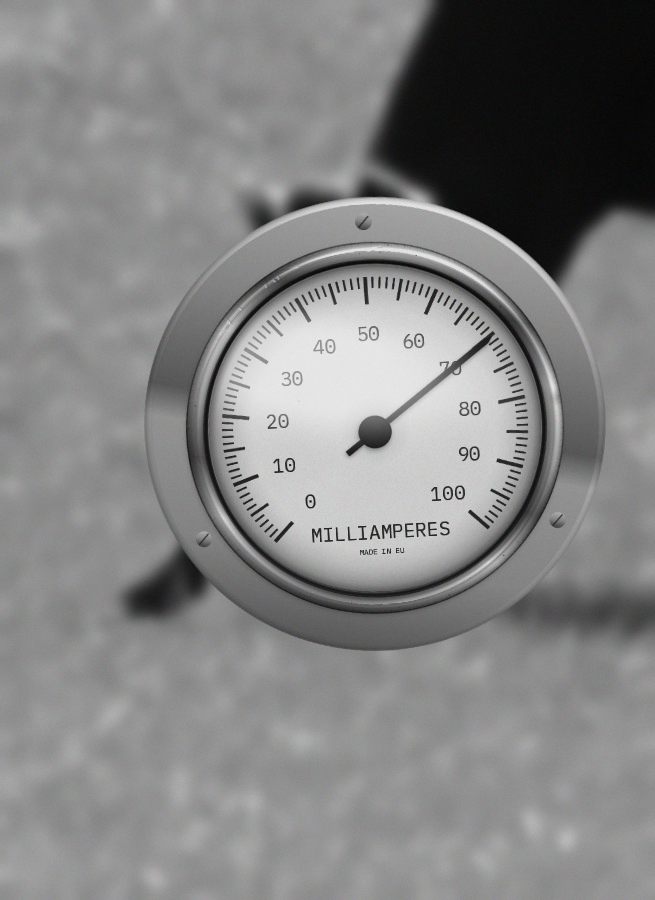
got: {"value": 70, "unit": "mA"}
